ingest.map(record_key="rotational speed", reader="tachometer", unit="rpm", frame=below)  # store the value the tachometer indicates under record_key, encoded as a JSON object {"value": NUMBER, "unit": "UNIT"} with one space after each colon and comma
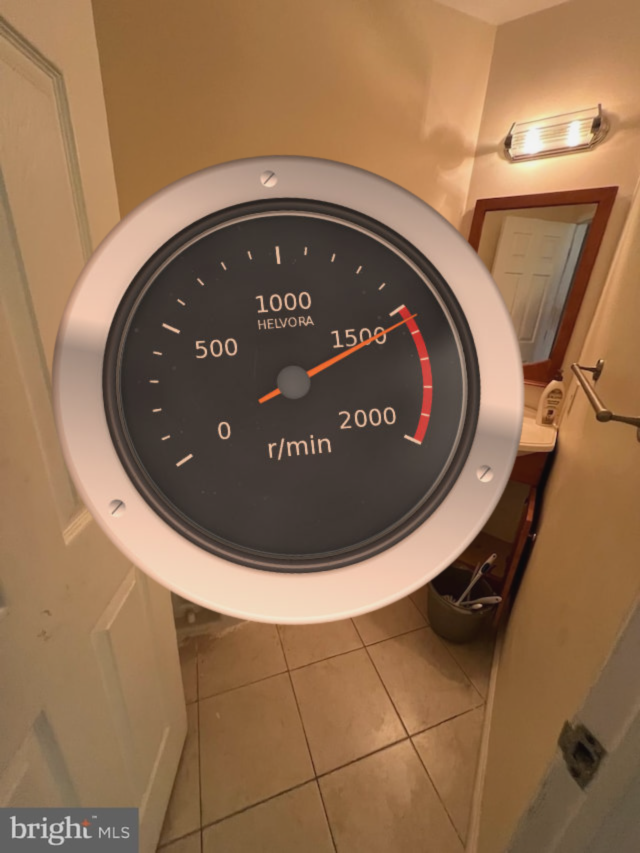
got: {"value": 1550, "unit": "rpm"}
